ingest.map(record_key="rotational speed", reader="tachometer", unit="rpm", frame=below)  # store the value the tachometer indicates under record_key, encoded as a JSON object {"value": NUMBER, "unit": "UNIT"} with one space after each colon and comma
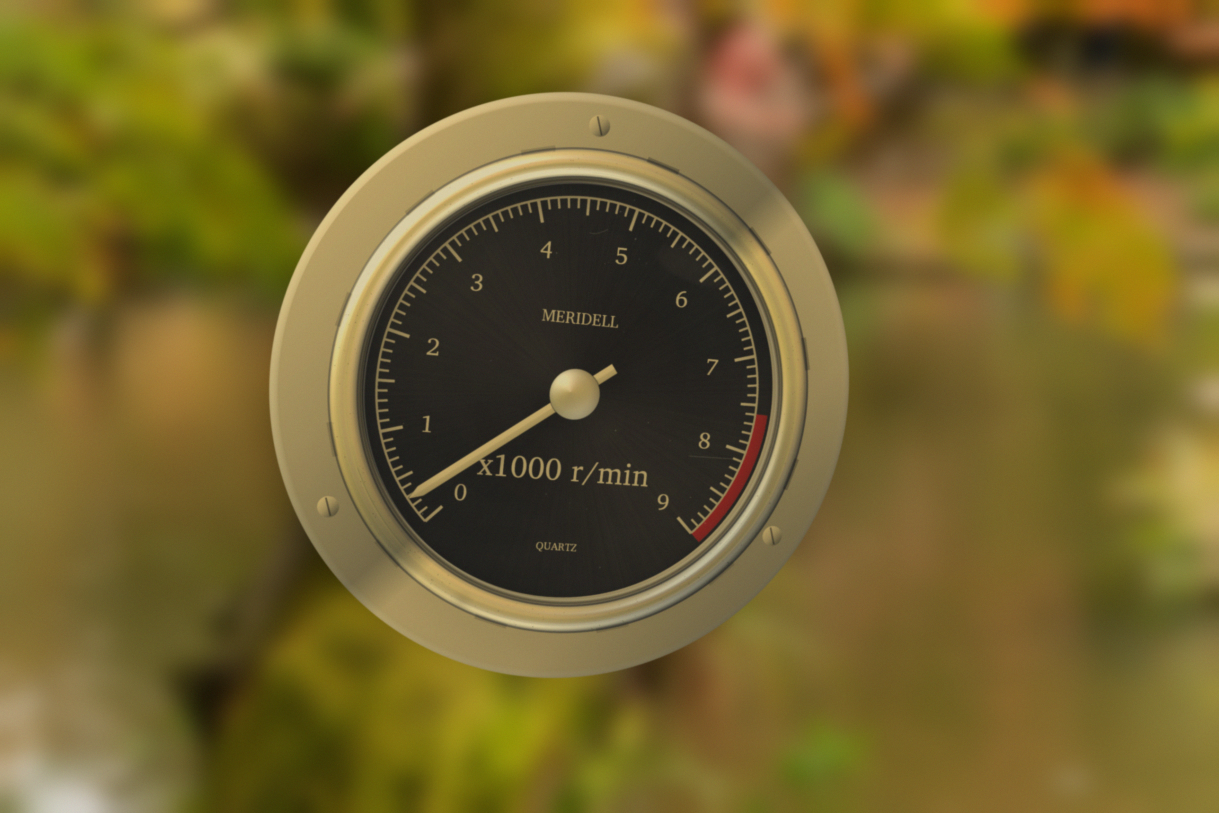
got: {"value": 300, "unit": "rpm"}
